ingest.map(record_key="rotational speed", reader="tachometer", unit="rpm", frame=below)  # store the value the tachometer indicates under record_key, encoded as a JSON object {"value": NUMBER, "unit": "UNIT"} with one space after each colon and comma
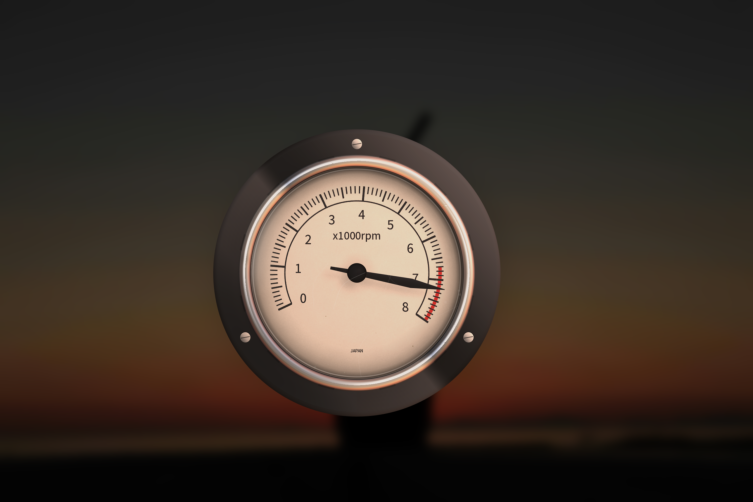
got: {"value": 7200, "unit": "rpm"}
